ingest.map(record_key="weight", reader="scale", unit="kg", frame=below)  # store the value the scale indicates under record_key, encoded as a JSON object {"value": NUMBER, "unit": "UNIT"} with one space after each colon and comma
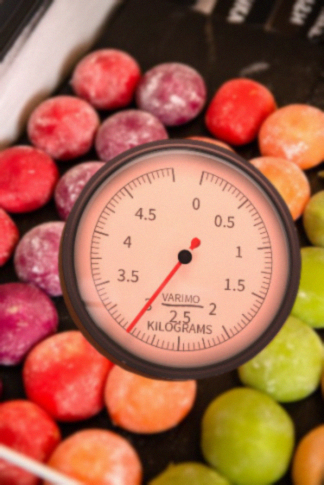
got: {"value": 3, "unit": "kg"}
